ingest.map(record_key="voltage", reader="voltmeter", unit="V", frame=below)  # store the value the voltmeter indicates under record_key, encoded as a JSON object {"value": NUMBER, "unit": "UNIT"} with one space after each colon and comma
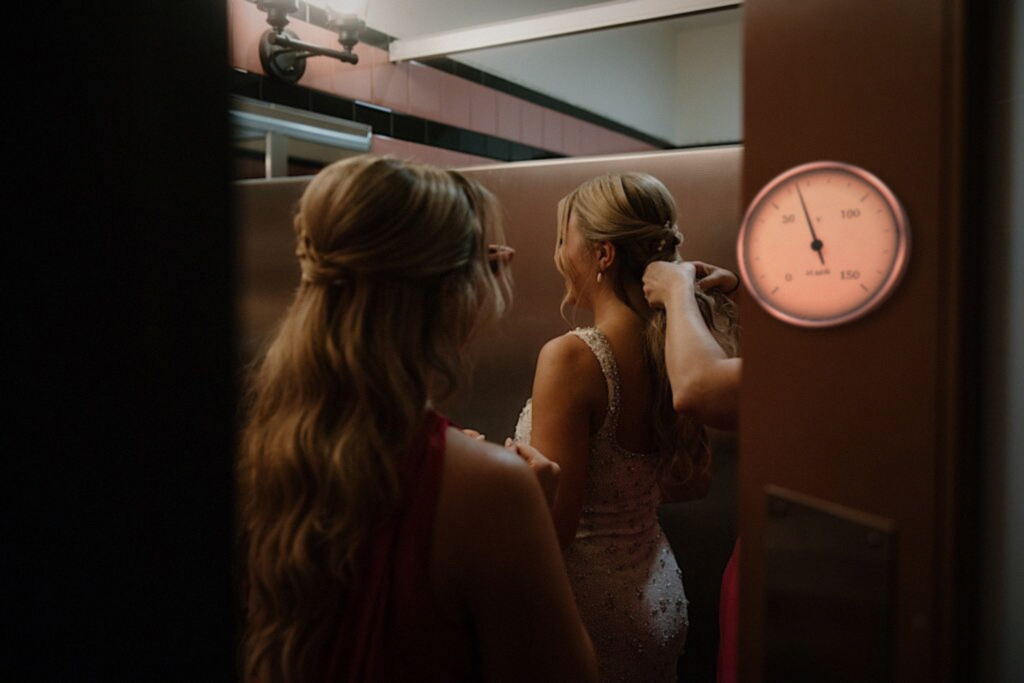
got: {"value": 65, "unit": "V"}
